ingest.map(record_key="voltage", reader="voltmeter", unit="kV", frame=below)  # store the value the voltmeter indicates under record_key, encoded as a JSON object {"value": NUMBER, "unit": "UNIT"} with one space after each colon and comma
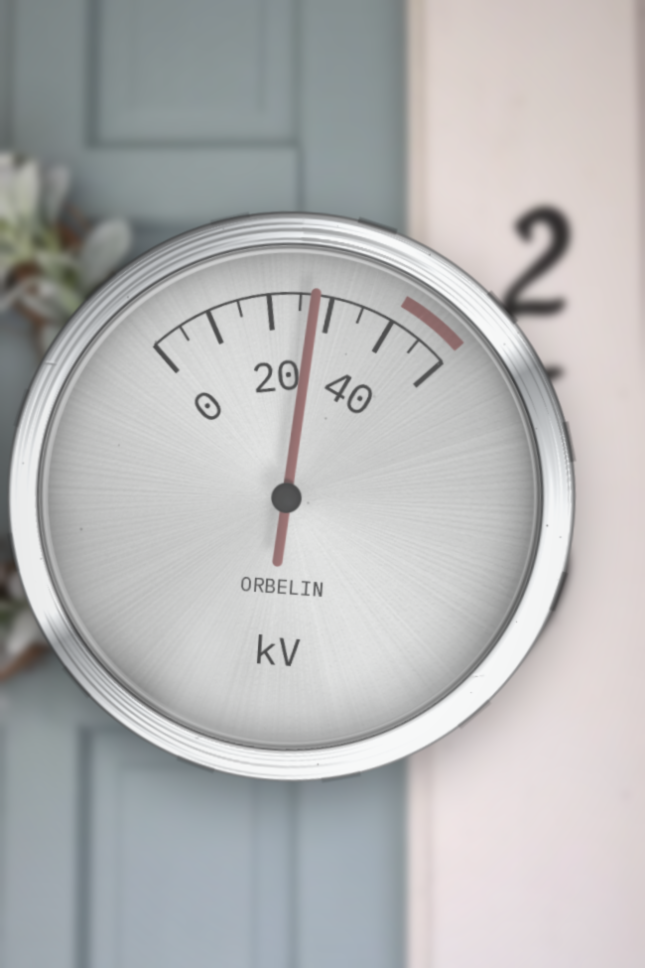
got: {"value": 27.5, "unit": "kV"}
